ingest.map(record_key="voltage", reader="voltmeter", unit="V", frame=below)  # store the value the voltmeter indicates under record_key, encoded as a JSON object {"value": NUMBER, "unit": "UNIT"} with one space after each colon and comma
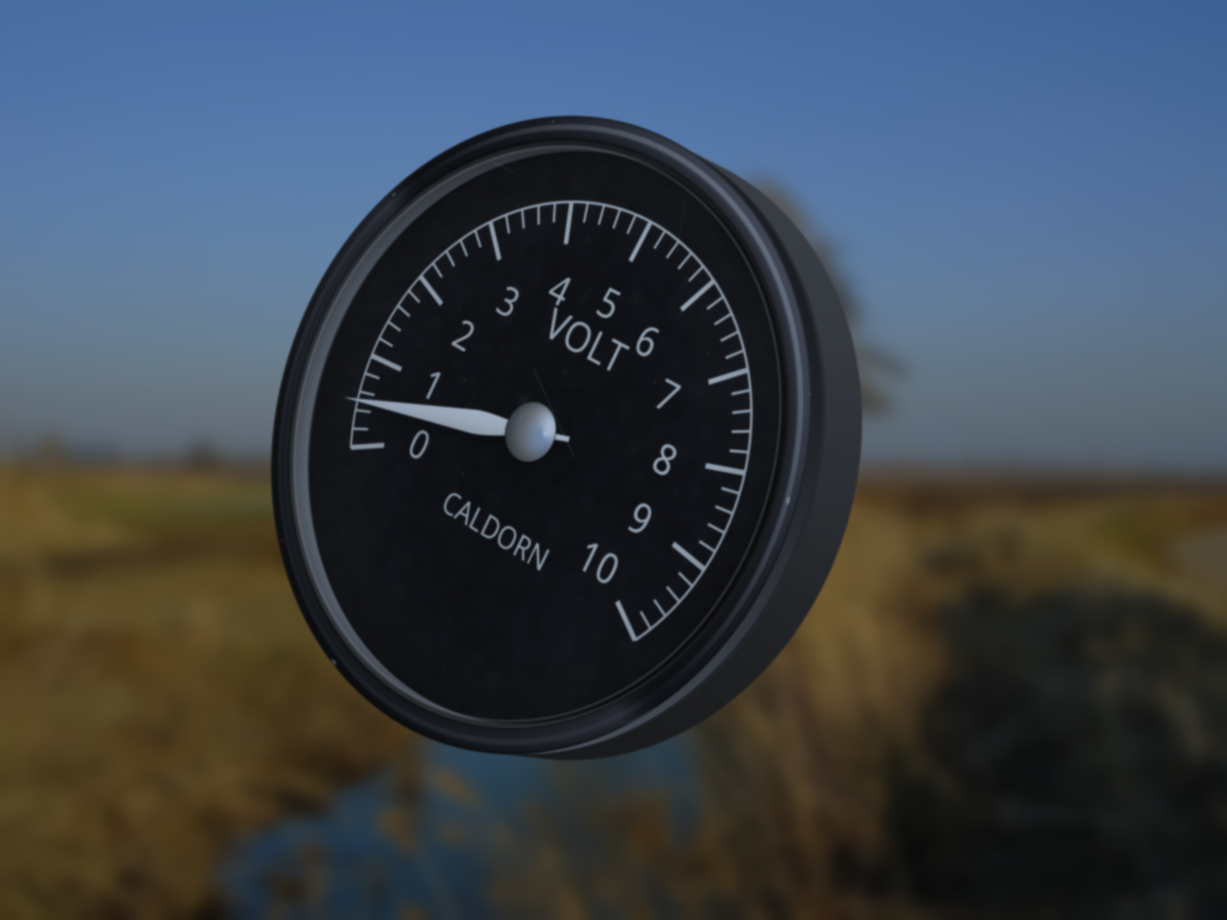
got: {"value": 0.5, "unit": "V"}
